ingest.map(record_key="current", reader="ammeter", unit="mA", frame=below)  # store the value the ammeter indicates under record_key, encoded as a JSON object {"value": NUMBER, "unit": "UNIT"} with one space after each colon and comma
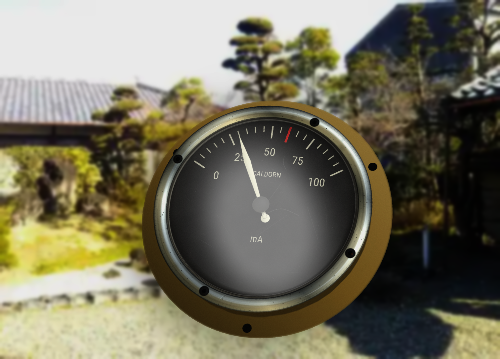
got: {"value": 30, "unit": "mA"}
